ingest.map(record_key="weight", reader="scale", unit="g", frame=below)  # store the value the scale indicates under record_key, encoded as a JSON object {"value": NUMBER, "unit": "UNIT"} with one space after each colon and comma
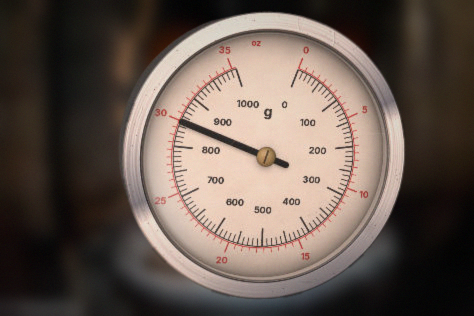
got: {"value": 850, "unit": "g"}
